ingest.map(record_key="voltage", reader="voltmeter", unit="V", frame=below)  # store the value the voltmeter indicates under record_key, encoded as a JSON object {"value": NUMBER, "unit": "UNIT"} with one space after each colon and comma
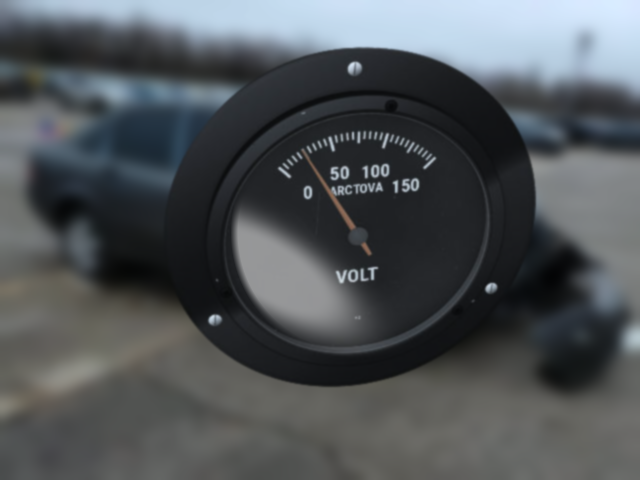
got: {"value": 25, "unit": "V"}
